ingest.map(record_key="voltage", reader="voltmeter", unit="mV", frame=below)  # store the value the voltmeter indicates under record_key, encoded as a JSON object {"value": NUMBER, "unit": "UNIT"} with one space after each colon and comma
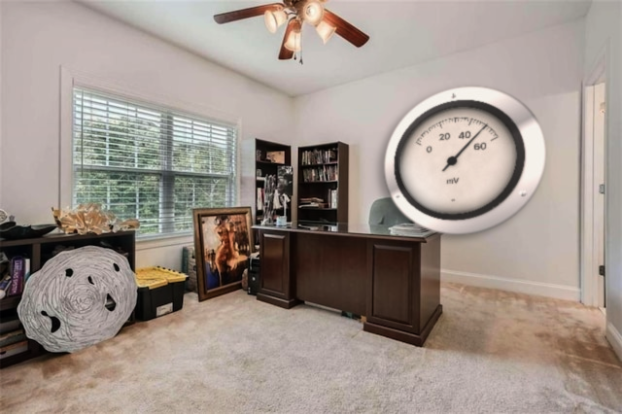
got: {"value": 50, "unit": "mV"}
